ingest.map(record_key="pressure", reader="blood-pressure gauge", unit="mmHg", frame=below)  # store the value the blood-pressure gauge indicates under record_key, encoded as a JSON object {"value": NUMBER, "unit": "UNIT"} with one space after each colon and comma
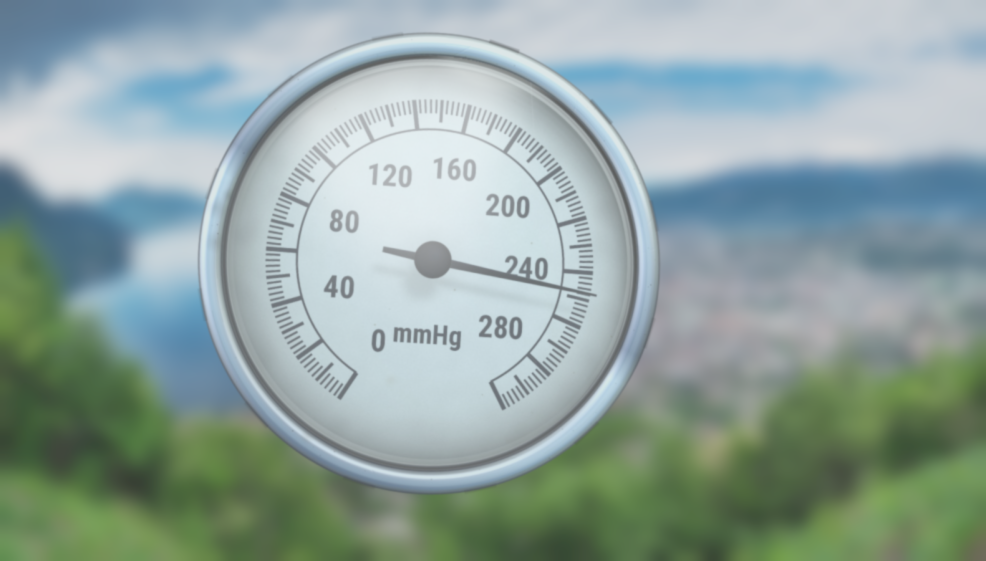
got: {"value": 248, "unit": "mmHg"}
